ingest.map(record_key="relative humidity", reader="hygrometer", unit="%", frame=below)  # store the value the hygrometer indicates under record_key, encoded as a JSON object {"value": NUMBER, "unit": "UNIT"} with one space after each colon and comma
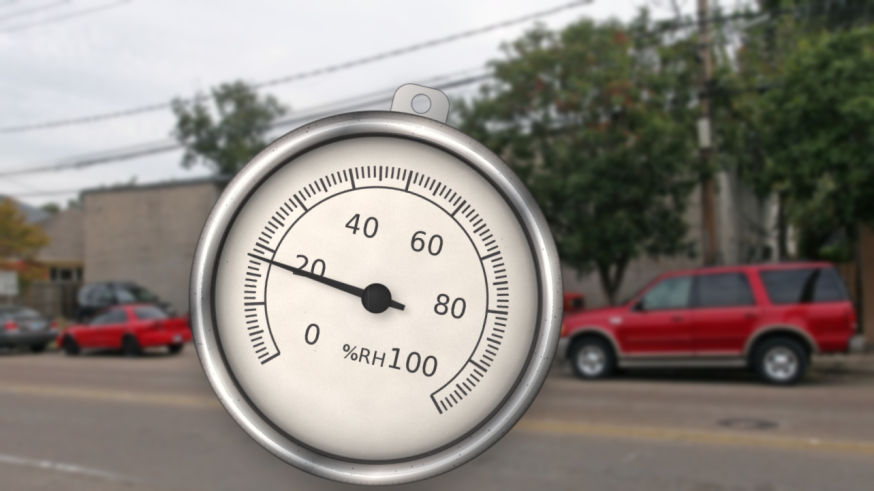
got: {"value": 18, "unit": "%"}
